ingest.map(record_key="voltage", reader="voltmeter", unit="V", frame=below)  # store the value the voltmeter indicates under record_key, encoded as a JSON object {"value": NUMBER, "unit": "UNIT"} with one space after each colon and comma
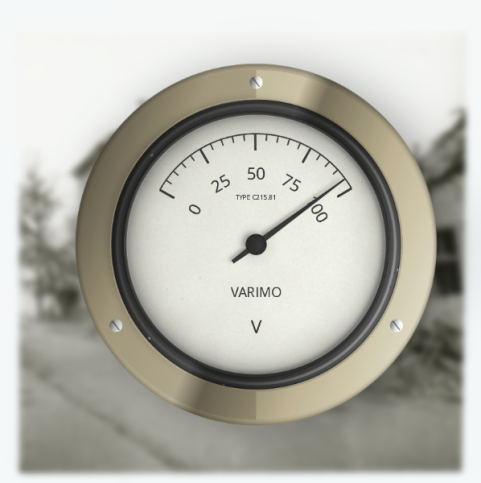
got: {"value": 95, "unit": "V"}
